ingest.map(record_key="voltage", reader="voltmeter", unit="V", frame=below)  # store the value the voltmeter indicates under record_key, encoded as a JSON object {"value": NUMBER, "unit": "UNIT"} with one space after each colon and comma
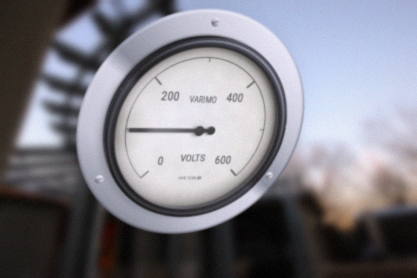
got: {"value": 100, "unit": "V"}
